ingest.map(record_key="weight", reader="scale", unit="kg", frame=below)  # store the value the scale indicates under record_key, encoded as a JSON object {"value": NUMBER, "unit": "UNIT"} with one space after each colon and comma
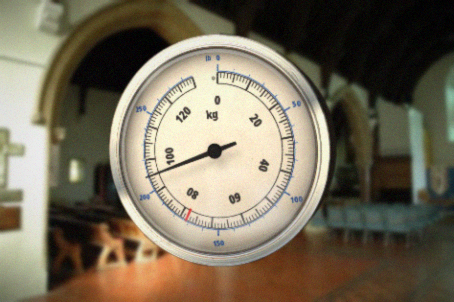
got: {"value": 95, "unit": "kg"}
